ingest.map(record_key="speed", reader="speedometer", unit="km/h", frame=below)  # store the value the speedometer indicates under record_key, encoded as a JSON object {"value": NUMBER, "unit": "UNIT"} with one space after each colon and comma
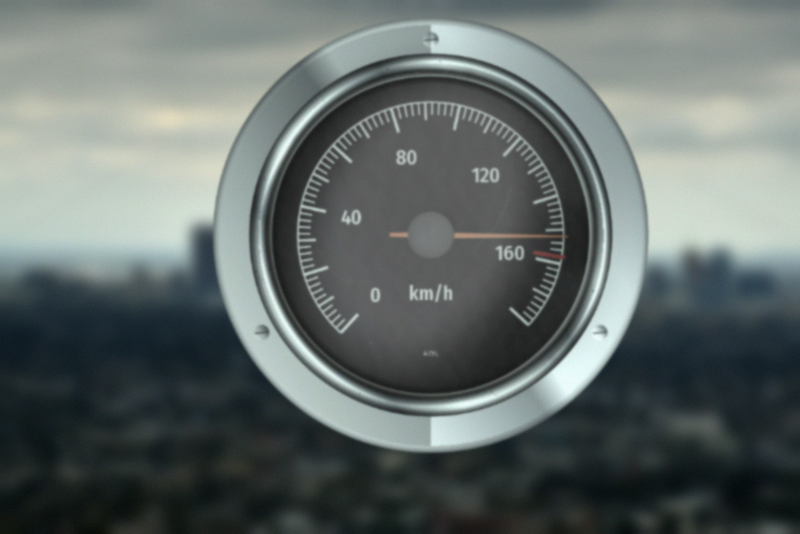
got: {"value": 152, "unit": "km/h"}
